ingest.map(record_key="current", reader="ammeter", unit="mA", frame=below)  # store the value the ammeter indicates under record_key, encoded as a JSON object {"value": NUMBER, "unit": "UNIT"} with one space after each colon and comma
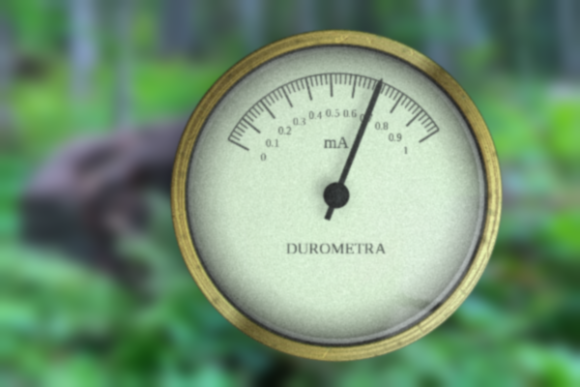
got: {"value": 0.7, "unit": "mA"}
